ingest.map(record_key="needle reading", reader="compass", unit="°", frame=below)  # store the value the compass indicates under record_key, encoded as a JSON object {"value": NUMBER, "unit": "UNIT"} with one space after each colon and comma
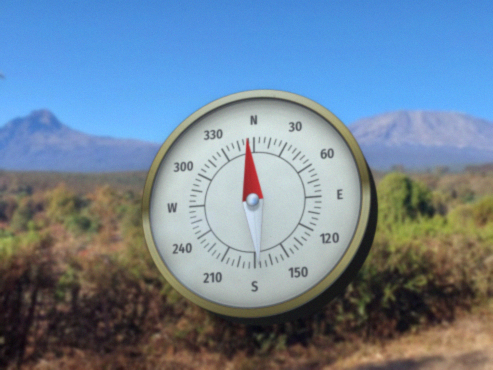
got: {"value": 355, "unit": "°"}
